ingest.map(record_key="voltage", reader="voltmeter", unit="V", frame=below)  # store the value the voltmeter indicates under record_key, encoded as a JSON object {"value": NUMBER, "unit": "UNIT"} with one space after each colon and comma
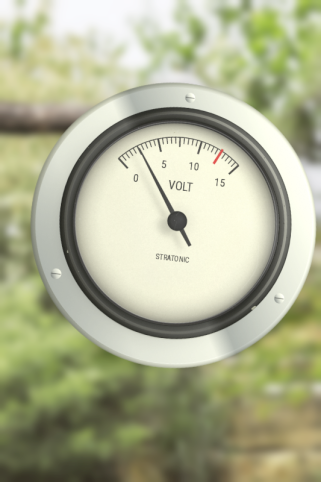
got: {"value": 2.5, "unit": "V"}
